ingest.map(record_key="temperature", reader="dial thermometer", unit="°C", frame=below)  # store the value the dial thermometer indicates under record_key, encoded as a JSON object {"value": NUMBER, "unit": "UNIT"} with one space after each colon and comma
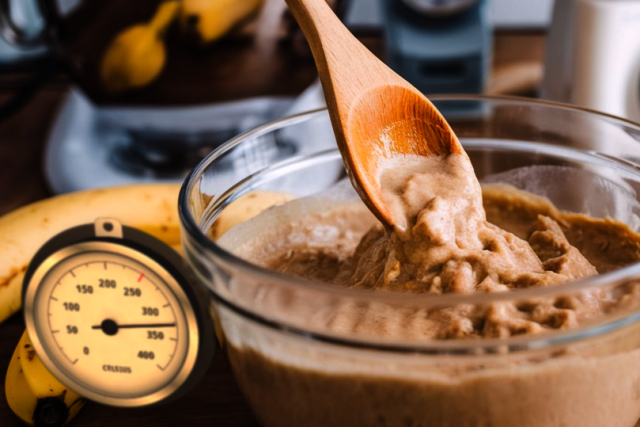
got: {"value": 325, "unit": "°C"}
